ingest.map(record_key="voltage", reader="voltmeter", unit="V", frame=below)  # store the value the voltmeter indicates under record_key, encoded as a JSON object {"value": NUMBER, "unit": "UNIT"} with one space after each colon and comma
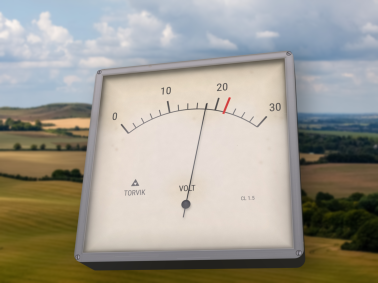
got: {"value": 18, "unit": "V"}
